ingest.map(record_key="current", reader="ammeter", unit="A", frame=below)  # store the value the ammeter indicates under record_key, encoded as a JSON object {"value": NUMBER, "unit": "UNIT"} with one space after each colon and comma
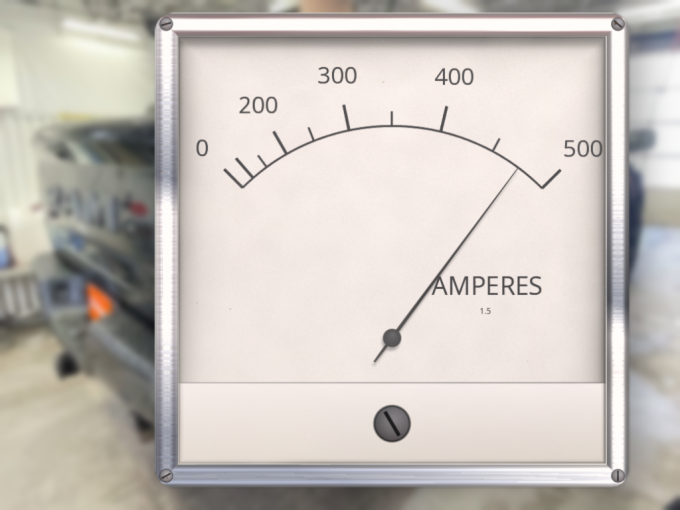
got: {"value": 475, "unit": "A"}
